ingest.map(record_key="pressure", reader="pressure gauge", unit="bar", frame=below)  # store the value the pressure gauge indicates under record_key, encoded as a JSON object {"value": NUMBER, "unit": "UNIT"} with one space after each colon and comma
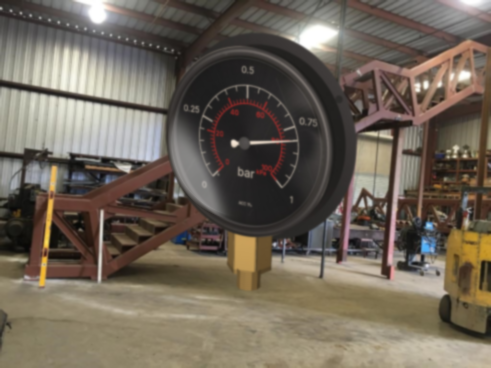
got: {"value": 0.8, "unit": "bar"}
